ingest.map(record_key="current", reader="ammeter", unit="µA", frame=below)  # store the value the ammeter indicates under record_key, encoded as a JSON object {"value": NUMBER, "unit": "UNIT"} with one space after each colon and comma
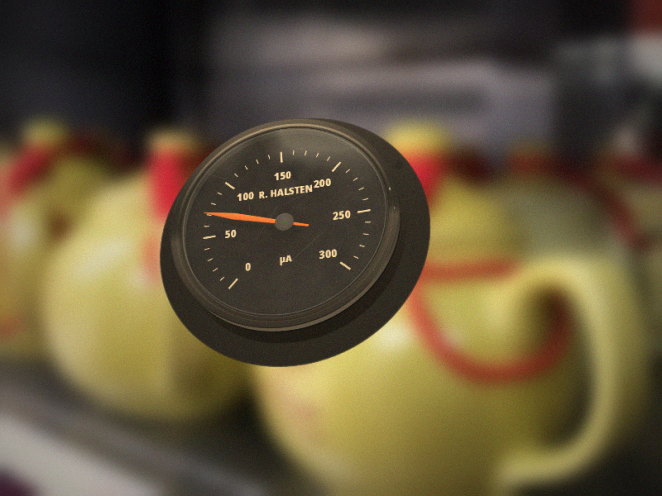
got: {"value": 70, "unit": "µA"}
